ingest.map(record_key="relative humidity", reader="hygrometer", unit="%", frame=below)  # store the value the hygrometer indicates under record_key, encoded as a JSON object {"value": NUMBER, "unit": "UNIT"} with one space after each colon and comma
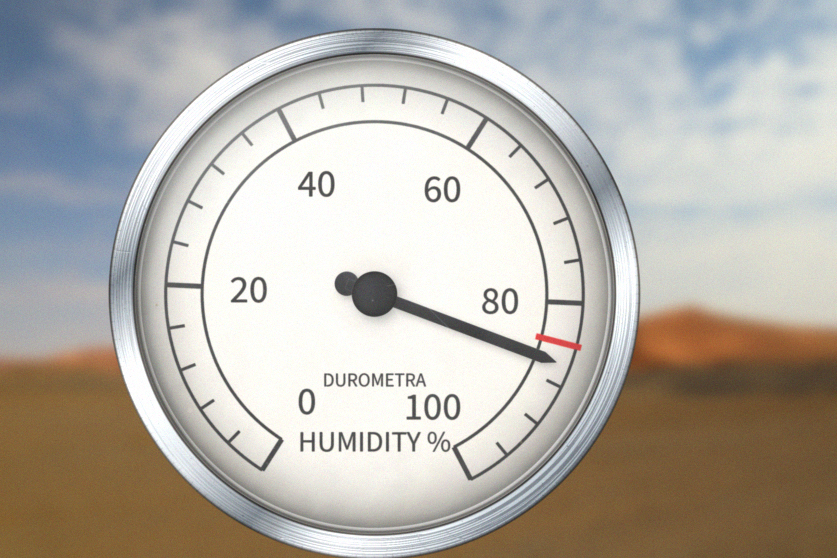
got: {"value": 86, "unit": "%"}
